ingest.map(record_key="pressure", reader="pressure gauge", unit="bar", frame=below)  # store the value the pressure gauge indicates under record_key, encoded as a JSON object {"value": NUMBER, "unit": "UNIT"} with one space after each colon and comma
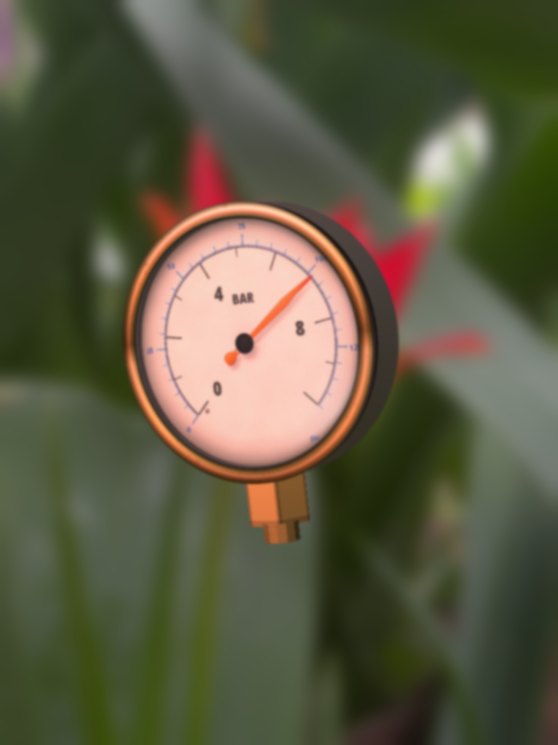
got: {"value": 7, "unit": "bar"}
